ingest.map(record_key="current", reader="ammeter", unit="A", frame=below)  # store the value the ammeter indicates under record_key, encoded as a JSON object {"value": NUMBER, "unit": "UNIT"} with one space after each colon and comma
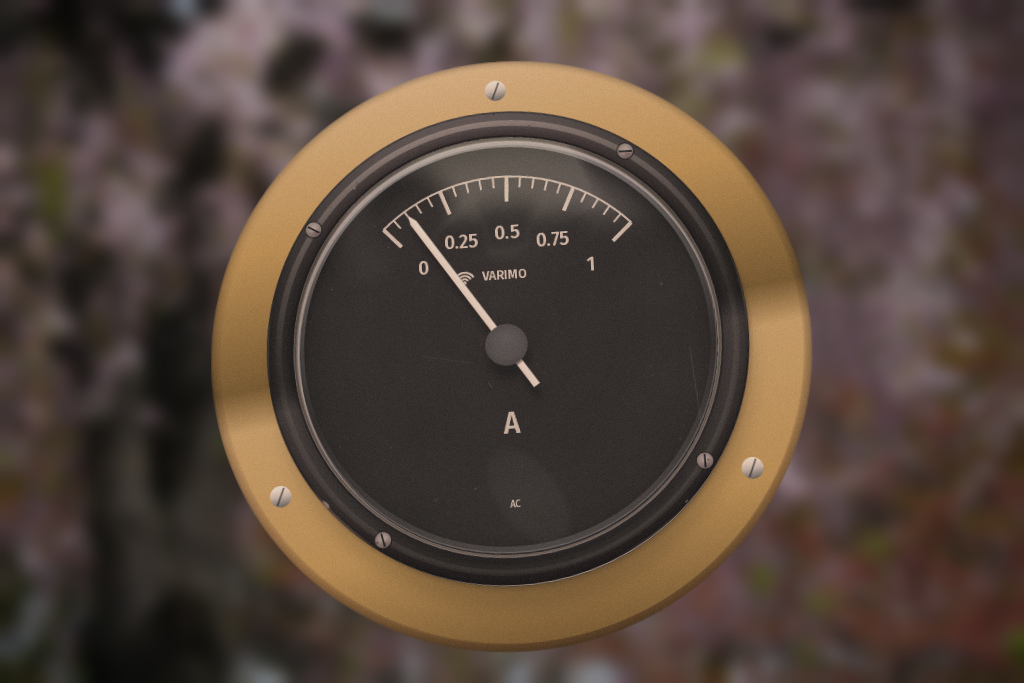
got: {"value": 0.1, "unit": "A"}
